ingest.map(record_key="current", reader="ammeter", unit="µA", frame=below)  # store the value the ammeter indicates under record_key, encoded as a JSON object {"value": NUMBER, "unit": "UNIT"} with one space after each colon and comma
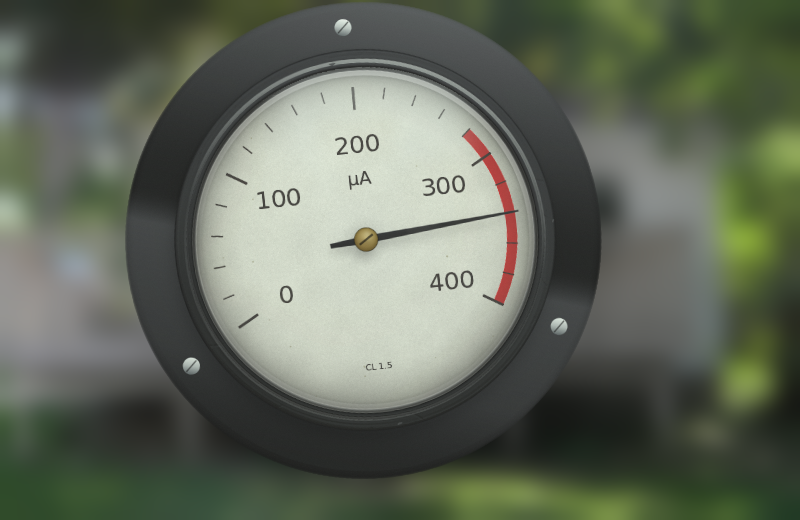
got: {"value": 340, "unit": "µA"}
